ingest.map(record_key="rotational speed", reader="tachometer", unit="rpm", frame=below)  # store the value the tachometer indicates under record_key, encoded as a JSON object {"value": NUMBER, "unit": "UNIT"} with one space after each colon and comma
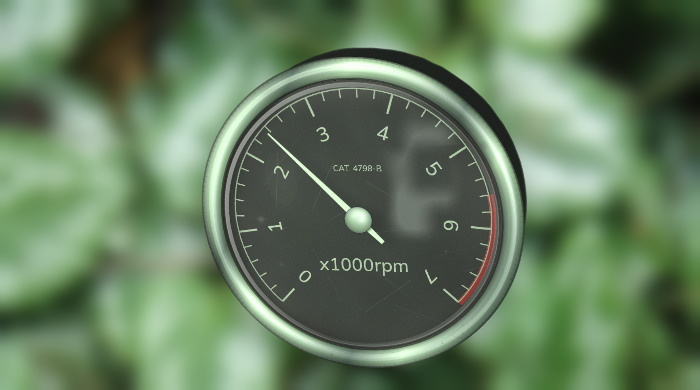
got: {"value": 2400, "unit": "rpm"}
